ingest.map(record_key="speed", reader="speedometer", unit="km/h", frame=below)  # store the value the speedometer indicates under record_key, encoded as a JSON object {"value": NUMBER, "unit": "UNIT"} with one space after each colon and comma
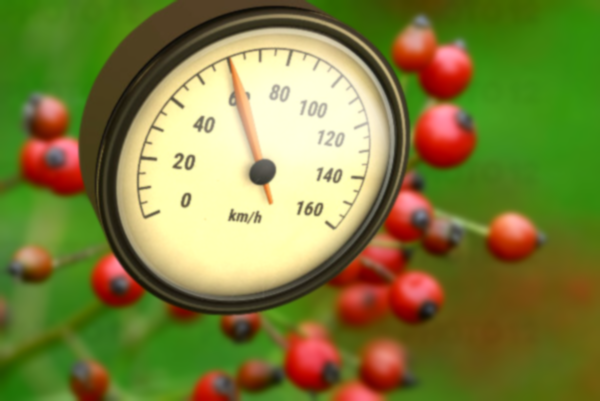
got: {"value": 60, "unit": "km/h"}
